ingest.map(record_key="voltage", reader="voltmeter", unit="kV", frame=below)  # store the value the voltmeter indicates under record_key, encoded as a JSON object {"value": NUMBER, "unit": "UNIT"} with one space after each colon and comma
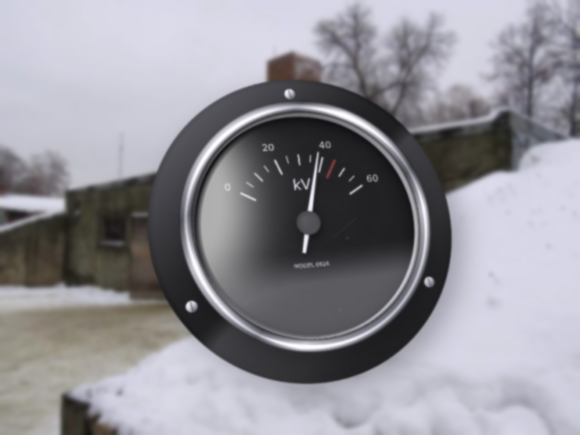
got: {"value": 37.5, "unit": "kV"}
